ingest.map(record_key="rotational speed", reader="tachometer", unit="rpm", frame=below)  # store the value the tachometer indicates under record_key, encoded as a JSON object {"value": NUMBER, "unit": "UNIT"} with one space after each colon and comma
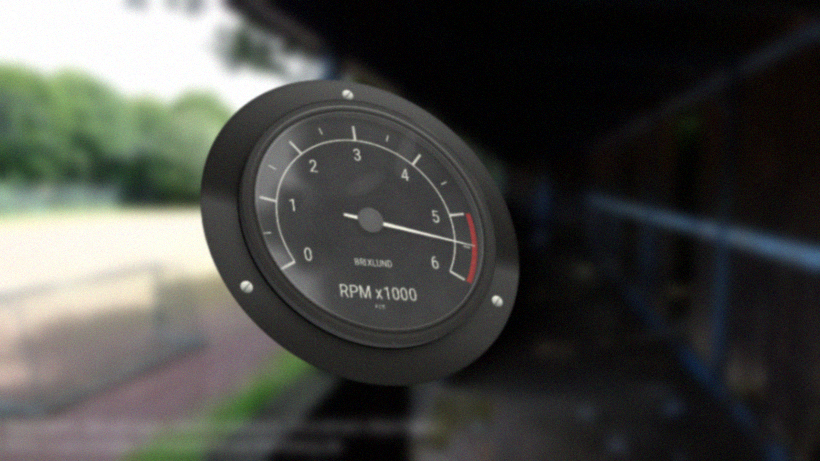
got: {"value": 5500, "unit": "rpm"}
